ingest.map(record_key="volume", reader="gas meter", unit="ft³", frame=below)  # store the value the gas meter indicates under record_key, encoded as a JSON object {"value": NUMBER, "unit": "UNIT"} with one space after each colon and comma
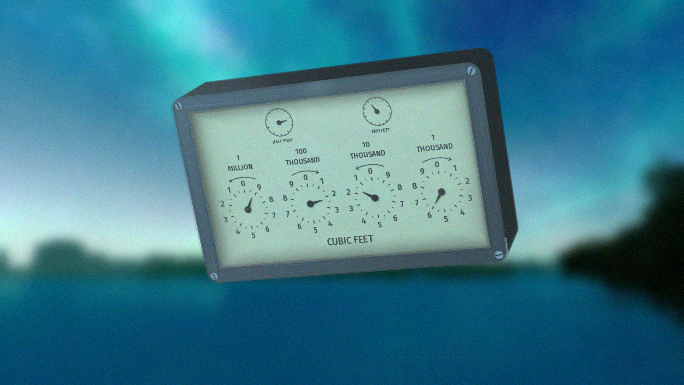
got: {"value": 921600, "unit": "ft³"}
